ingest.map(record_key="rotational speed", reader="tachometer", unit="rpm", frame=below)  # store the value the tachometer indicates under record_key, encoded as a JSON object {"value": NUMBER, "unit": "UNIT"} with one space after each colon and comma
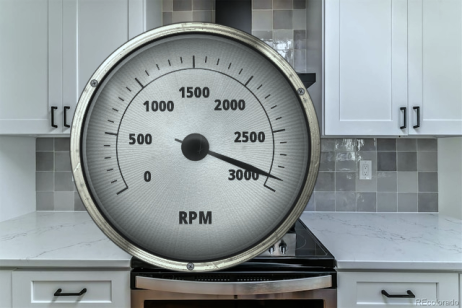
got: {"value": 2900, "unit": "rpm"}
